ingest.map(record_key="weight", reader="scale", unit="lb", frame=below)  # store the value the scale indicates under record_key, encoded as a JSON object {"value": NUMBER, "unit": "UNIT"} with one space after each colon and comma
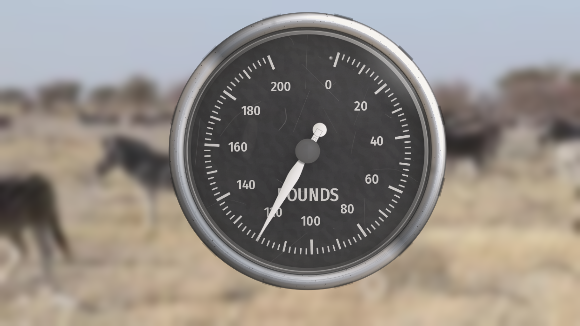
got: {"value": 120, "unit": "lb"}
